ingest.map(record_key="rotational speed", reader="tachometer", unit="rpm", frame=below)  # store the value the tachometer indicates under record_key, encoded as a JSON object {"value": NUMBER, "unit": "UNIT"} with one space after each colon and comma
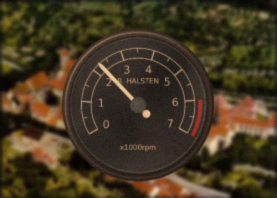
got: {"value": 2250, "unit": "rpm"}
